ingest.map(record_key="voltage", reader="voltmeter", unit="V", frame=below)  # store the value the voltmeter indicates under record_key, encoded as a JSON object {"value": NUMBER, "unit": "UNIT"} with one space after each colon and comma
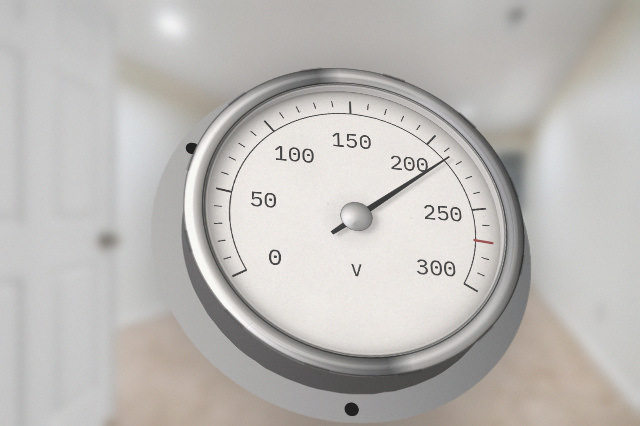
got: {"value": 215, "unit": "V"}
